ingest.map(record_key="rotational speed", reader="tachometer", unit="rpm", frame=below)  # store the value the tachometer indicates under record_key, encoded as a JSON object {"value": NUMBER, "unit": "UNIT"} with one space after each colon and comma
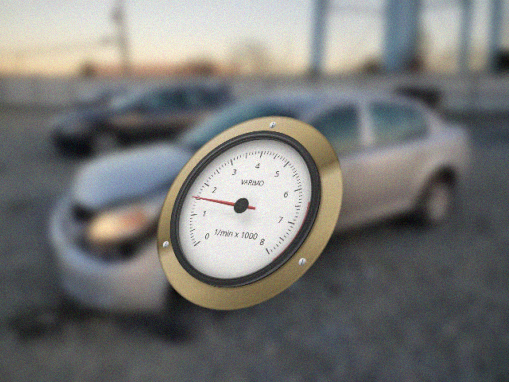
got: {"value": 1500, "unit": "rpm"}
